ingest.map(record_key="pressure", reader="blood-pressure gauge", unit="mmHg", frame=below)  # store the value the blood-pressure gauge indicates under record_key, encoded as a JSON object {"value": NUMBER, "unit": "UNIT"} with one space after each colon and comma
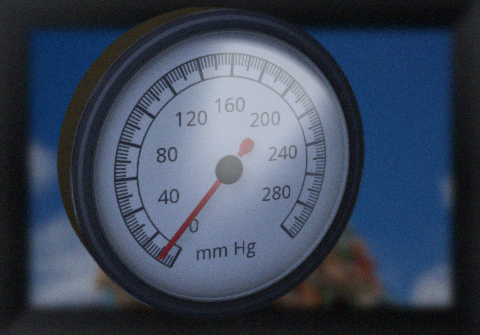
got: {"value": 10, "unit": "mmHg"}
